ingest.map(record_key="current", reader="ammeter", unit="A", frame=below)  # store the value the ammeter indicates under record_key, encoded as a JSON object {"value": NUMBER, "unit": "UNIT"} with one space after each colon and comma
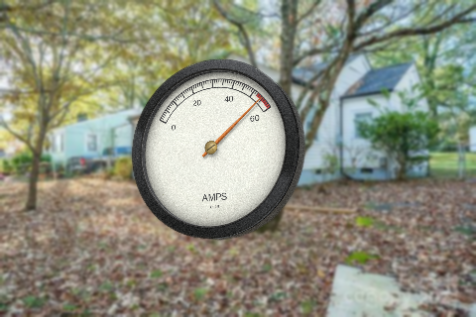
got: {"value": 55, "unit": "A"}
